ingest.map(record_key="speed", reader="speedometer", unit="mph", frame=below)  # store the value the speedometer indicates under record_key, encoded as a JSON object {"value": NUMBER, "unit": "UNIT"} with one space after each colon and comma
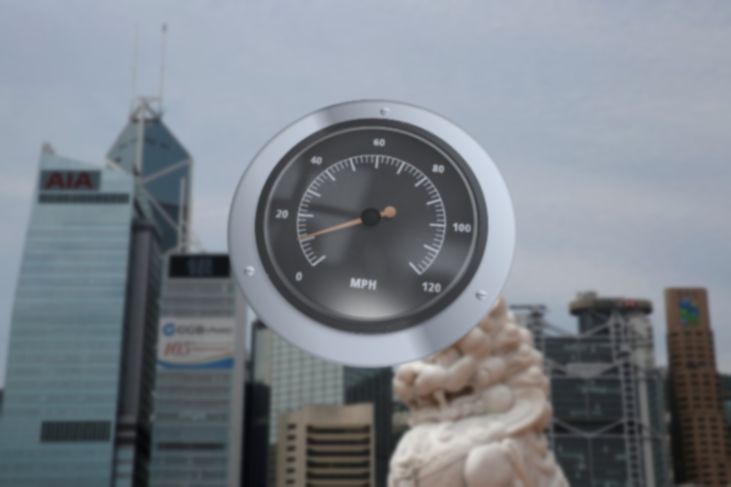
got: {"value": 10, "unit": "mph"}
